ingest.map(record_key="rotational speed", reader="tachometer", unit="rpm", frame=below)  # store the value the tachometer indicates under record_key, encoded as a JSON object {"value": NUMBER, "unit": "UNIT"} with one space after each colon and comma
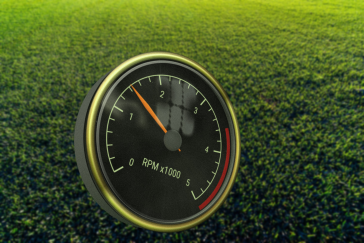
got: {"value": 1400, "unit": "rpm"}
